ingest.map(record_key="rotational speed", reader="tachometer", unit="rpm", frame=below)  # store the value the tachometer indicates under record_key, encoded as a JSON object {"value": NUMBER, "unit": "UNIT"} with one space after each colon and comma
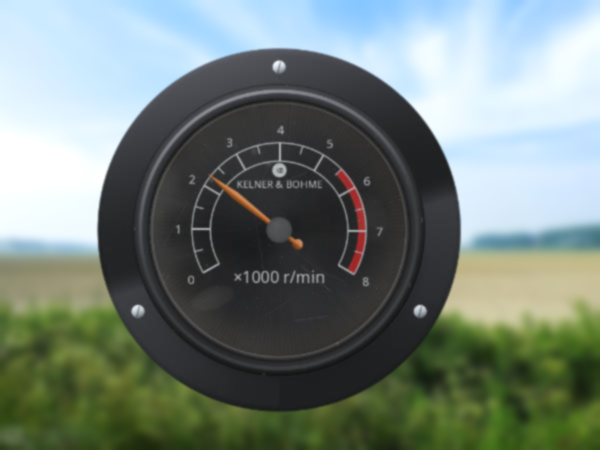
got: {"value": 2250, "unit": "rpm"}
